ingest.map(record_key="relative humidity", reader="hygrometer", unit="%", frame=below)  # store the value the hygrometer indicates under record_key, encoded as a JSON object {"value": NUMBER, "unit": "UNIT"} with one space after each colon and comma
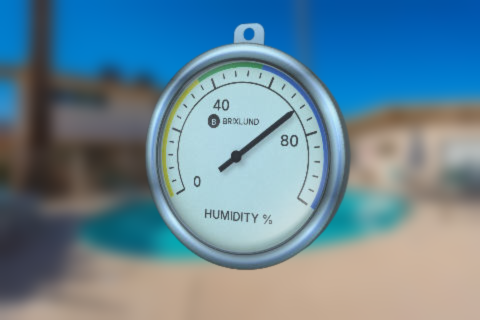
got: {"value": 72, "unit": "%"}
